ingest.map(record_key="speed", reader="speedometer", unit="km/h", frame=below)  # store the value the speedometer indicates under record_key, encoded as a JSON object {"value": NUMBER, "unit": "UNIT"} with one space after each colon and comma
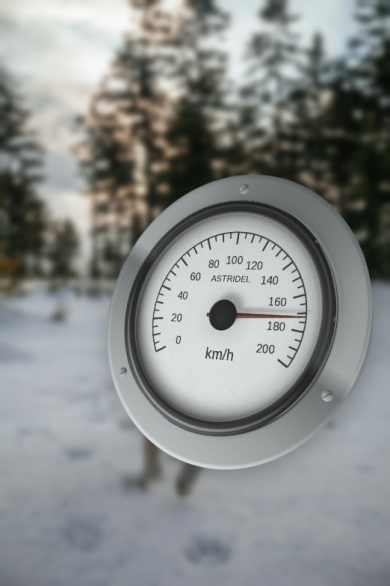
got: {"value": 172.5, "unit": "km/h"}
